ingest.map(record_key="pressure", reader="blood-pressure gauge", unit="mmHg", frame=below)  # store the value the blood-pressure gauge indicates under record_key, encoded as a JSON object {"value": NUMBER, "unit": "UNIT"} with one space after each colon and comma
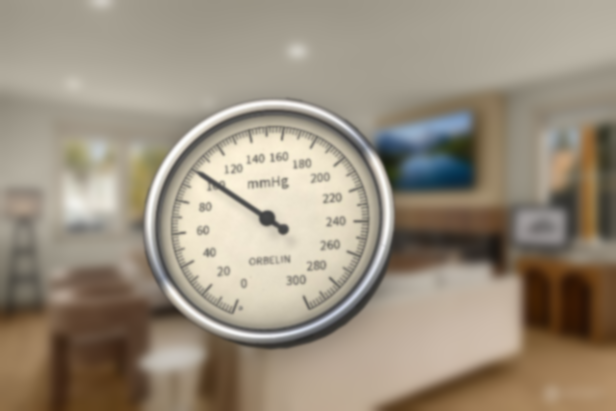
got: {"value": 100, "unit": "mmHg"}
